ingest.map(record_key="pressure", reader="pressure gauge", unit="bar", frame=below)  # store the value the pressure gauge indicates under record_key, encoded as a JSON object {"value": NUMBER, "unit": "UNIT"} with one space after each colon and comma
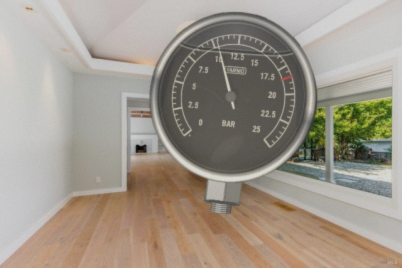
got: {"value": 10.5, "unit": "bar"}
